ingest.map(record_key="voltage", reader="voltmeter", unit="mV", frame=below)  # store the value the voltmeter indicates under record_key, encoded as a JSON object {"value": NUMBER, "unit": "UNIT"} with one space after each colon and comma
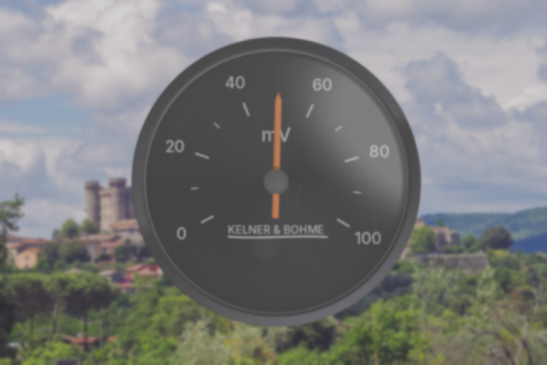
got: {"value": 50, "unit": "mV"}
